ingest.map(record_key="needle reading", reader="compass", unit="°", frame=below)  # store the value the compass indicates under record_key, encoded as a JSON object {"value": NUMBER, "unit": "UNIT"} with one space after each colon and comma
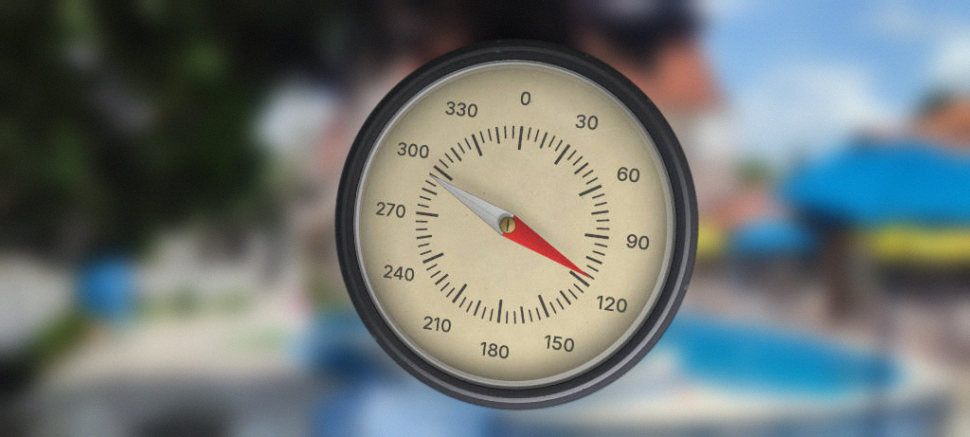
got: {"value": 115, "unit": "°"}
